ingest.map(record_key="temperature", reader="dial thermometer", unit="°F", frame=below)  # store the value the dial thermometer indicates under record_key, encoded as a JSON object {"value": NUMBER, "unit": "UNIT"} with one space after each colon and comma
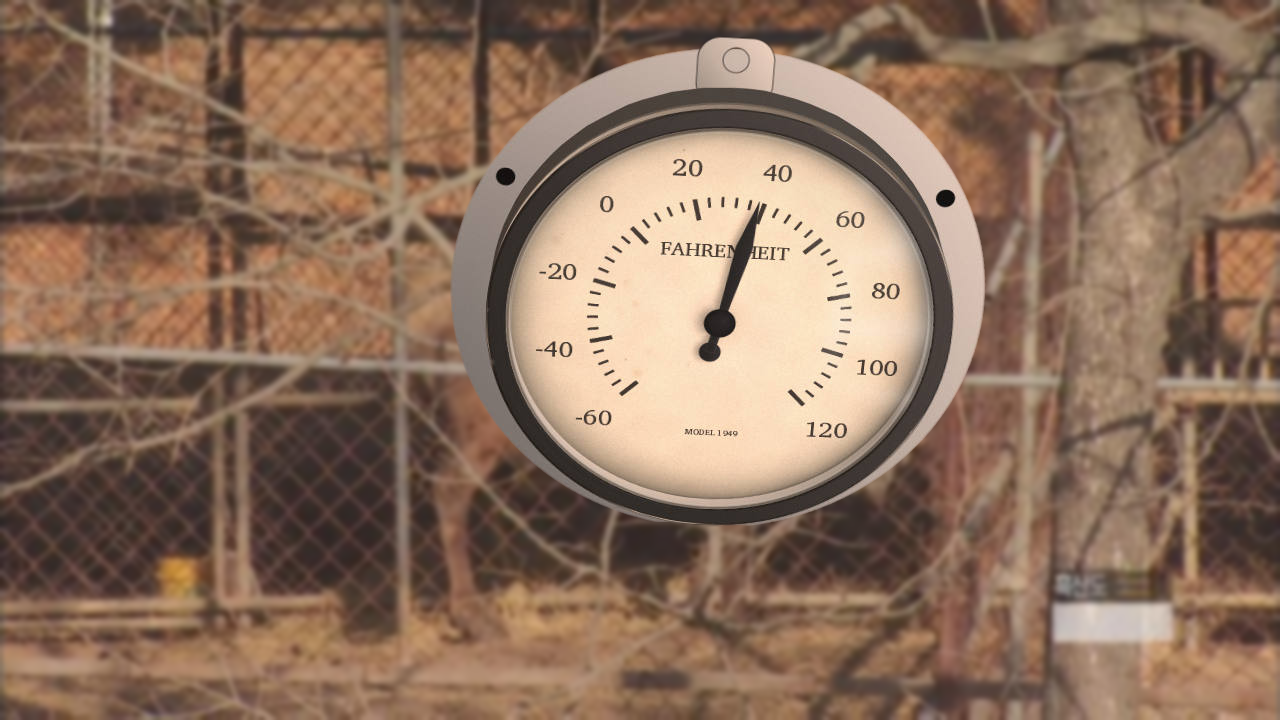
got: {"value": 38, "unit": "°F"}
